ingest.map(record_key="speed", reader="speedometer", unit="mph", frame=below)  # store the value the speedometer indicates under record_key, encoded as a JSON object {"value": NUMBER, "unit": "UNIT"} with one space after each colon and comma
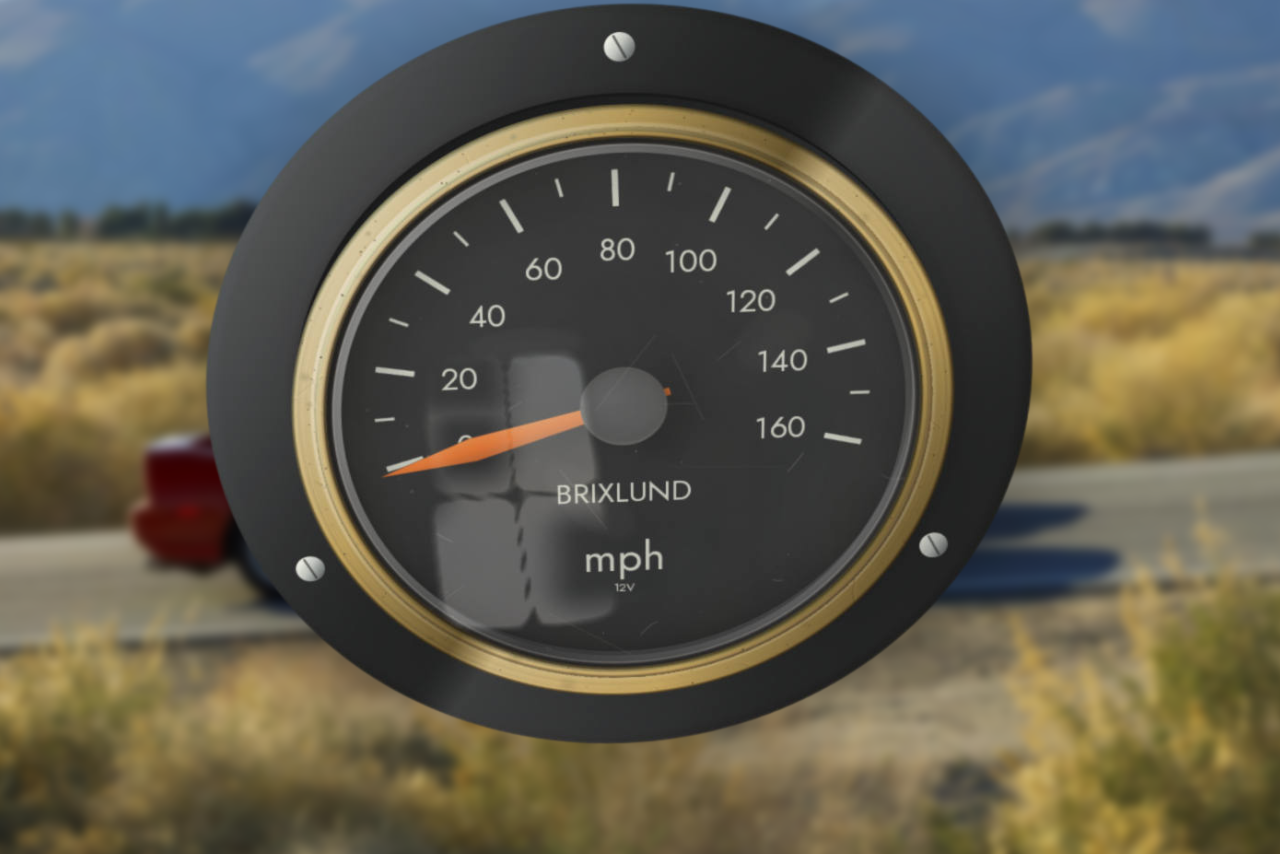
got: {"value": 0, "unit": "mph"}
